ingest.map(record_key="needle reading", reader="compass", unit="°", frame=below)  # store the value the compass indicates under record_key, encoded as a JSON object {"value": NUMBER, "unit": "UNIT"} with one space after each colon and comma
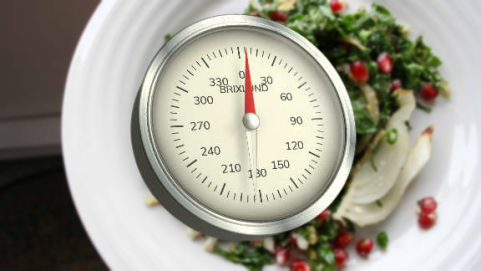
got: {"value": 5, "unit": "°"}
